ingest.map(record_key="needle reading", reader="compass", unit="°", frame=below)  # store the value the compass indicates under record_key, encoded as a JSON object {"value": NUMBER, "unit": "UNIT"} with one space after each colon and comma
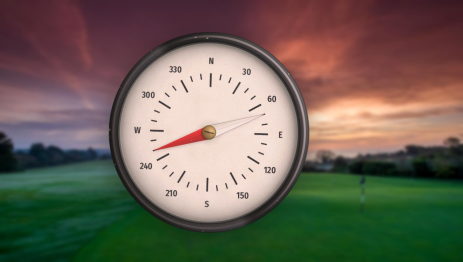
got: {"value": 250, "unit": "°"}
